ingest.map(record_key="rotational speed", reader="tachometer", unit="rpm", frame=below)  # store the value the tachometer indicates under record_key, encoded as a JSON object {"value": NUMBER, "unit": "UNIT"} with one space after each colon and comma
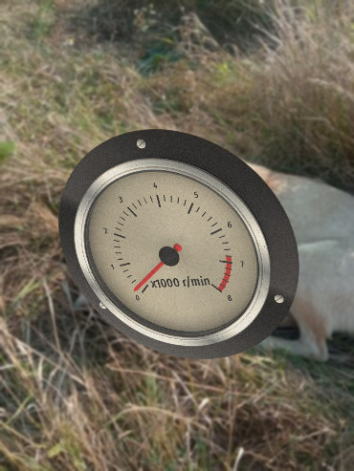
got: {"value": 200, "unit": "rpm"}
